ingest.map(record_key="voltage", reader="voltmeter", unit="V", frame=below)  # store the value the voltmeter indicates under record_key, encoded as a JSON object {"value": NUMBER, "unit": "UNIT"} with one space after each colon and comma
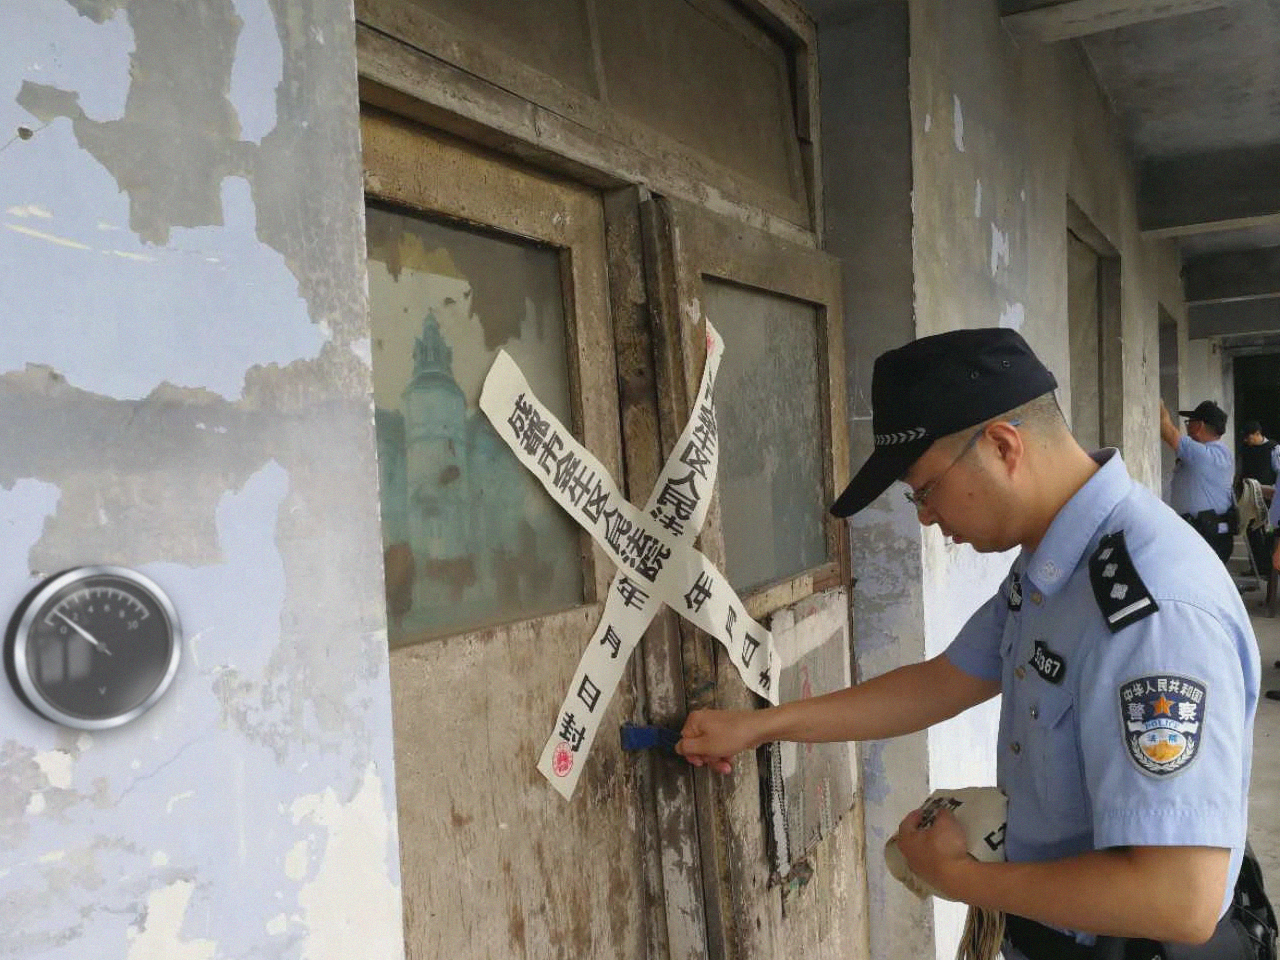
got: {"value": 1, "unit": "V"}
